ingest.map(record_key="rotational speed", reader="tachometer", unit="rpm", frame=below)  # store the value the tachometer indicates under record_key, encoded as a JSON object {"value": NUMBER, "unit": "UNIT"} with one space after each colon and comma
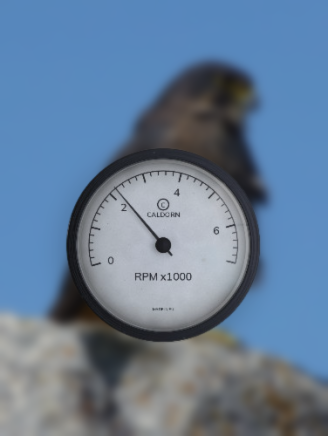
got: {"value": 2200, "unit": "rpm"}
